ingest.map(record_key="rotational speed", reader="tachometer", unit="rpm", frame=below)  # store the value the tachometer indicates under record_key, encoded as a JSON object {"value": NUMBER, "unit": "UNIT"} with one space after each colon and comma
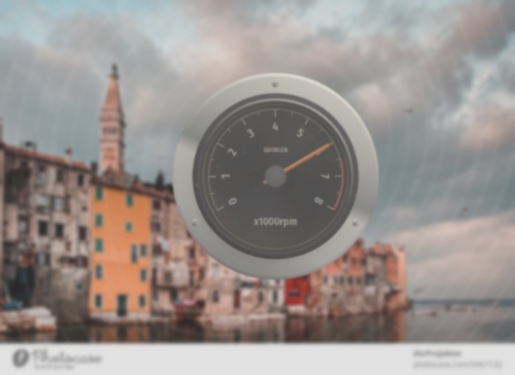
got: {"value": 6000, "unit": "rpm"}
